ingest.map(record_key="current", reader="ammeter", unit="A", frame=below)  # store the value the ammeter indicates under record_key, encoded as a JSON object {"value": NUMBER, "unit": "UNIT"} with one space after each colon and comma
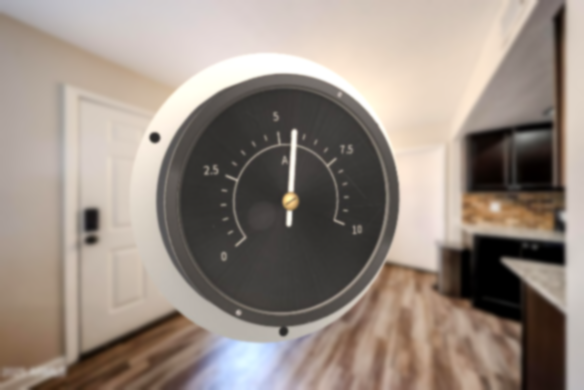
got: {"value": 5.5, "unit": "A"}
